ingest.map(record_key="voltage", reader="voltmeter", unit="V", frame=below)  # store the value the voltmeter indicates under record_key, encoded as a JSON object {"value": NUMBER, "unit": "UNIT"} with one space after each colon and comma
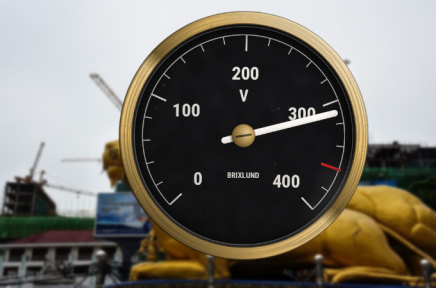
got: {"value": 310, "unit": "V"}
